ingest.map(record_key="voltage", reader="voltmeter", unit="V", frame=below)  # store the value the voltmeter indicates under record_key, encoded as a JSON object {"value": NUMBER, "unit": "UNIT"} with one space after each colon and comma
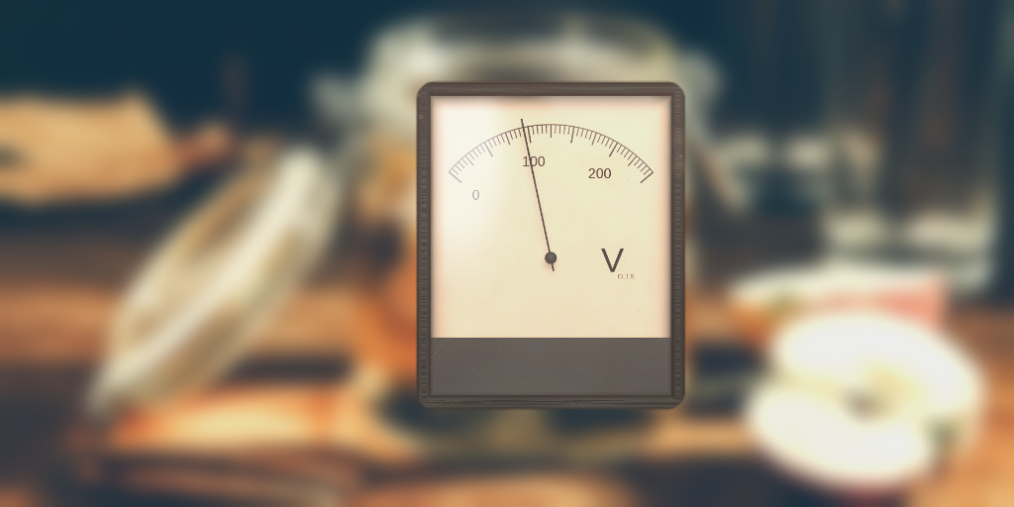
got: {"value": 95, "unit": "V"}
